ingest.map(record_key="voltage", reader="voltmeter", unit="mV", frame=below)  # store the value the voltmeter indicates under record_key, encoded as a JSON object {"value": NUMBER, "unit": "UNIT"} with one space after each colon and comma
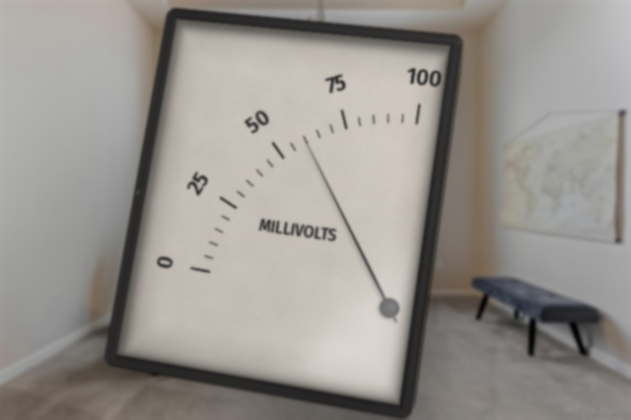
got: {"value": 60, "unit": "mV"}
